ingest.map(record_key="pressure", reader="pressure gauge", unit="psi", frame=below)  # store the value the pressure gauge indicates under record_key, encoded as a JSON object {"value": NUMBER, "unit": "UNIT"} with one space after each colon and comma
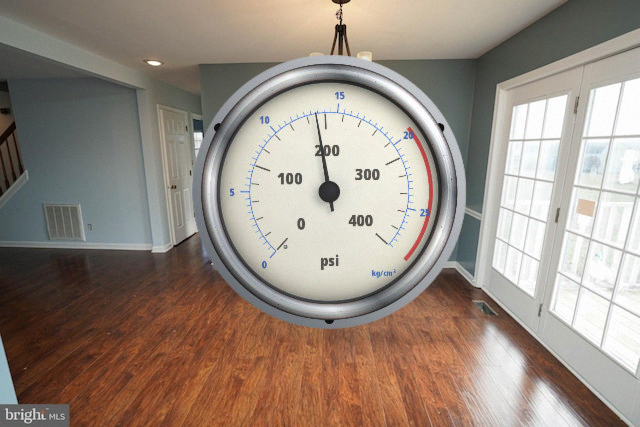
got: {"value": 190, "unit": "psi"}
